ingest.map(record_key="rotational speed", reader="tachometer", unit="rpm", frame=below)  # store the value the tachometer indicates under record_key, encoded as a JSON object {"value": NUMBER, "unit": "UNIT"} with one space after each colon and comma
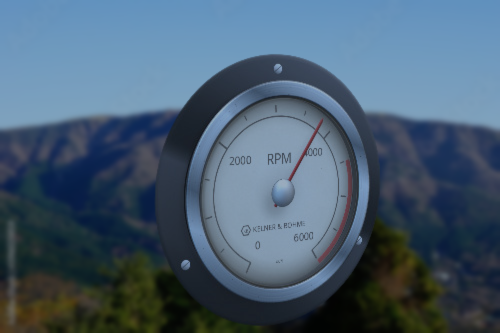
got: {"value": 3750, "unit": "rpm"}
